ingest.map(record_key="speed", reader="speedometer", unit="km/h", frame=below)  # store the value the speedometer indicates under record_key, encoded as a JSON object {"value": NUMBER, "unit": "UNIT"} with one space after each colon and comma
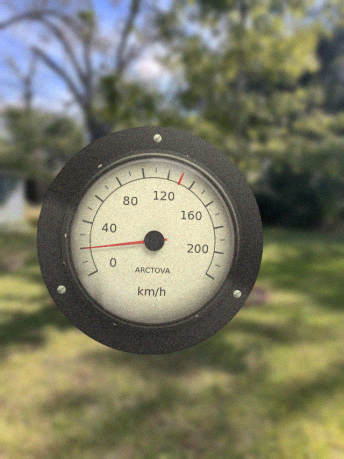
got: {"value": 20, "unit": "km/h"}
